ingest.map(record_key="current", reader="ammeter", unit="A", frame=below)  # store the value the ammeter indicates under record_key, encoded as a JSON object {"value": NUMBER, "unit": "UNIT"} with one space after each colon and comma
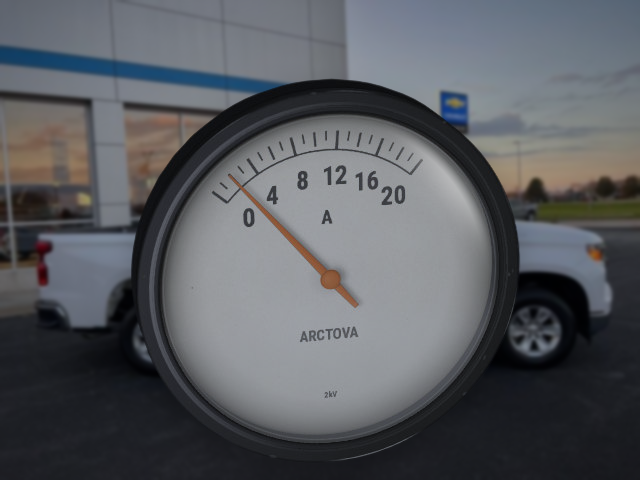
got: {"value": 2, "unit": "A"}
